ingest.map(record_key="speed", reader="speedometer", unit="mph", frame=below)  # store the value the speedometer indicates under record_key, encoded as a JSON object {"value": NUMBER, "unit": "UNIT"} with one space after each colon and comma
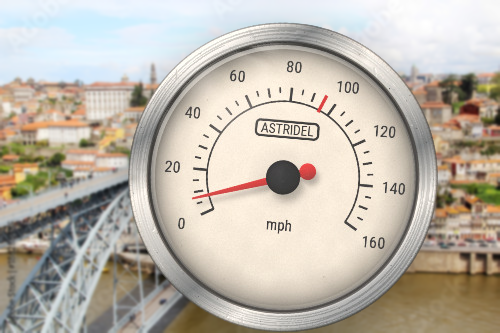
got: {"value": 7.5, "unit": "mph"}
